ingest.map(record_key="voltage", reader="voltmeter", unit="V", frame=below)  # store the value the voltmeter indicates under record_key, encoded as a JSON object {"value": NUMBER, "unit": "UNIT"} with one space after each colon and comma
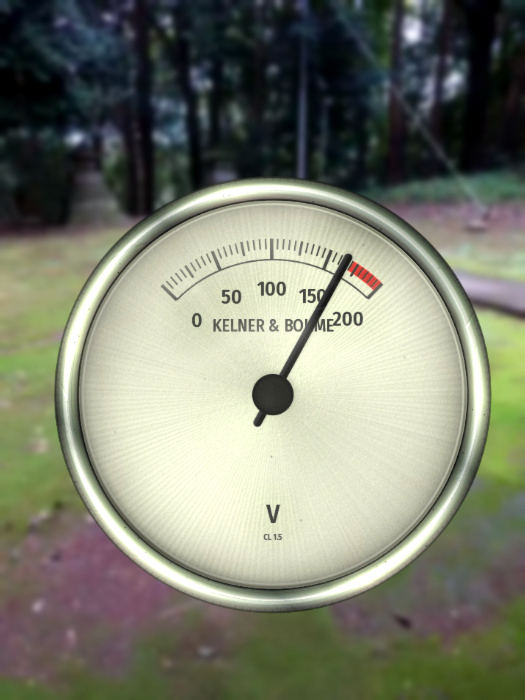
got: {"value": 165, "unit": "V"}
